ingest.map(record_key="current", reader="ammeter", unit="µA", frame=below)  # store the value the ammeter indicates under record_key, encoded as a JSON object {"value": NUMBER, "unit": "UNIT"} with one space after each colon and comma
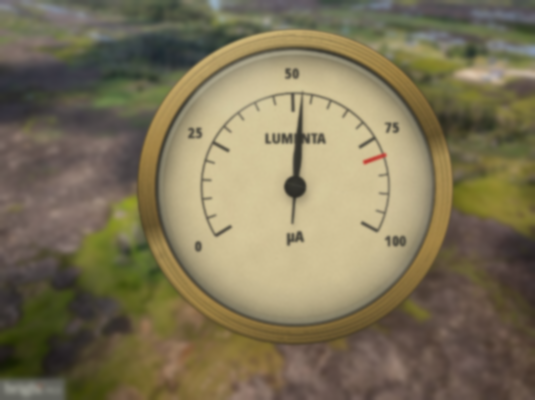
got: {"value": 52.5, "unit": "µA"}
